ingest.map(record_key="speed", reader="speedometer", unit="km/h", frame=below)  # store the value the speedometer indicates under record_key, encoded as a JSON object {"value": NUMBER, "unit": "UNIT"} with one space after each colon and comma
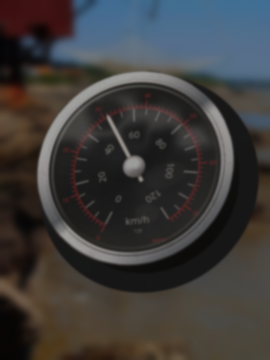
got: {"value": 50, "unit": "km/h"}
